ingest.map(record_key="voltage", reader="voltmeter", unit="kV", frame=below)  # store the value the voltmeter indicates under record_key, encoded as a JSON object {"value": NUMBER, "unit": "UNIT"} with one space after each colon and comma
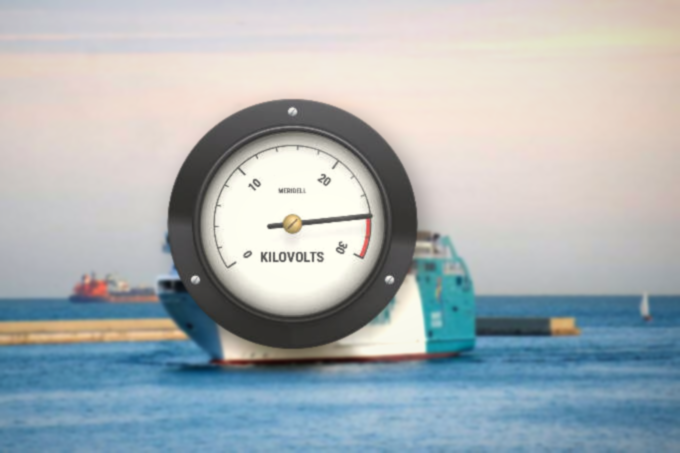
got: {"value": 26, "unit": "kV"}
